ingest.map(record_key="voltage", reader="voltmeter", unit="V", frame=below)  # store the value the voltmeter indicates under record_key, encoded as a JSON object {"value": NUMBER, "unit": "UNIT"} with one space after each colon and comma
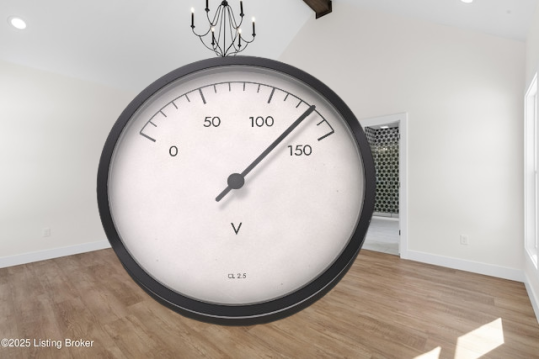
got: {"value": 130, "unit": "V"}
